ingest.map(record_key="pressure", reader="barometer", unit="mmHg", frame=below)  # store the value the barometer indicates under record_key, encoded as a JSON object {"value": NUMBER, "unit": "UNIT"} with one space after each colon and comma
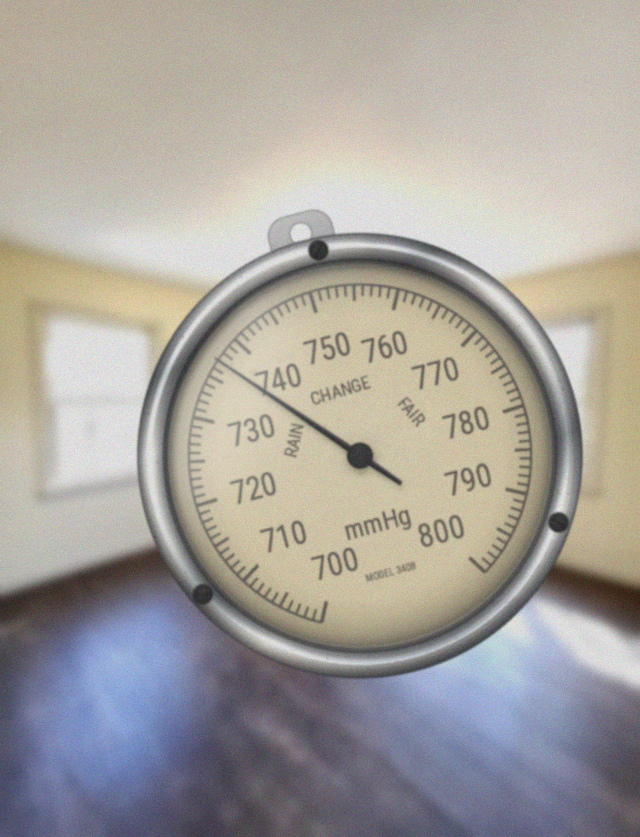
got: {"value": 737, "unit": "mmHg"}
